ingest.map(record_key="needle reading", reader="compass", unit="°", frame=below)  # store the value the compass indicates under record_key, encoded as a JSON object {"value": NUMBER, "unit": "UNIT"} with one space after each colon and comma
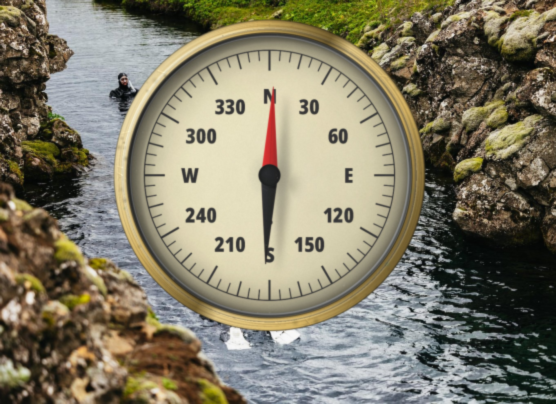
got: {"value": 2.5, "unit": "°"}
